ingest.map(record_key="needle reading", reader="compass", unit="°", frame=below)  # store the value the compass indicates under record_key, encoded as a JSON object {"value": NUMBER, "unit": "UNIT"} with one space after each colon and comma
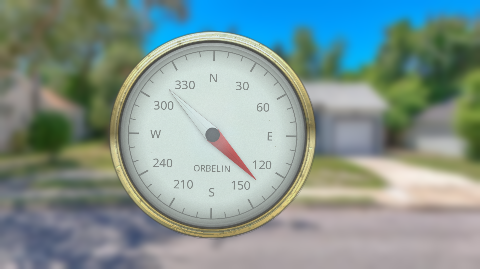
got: {"value": 135, "unit": "°"}
